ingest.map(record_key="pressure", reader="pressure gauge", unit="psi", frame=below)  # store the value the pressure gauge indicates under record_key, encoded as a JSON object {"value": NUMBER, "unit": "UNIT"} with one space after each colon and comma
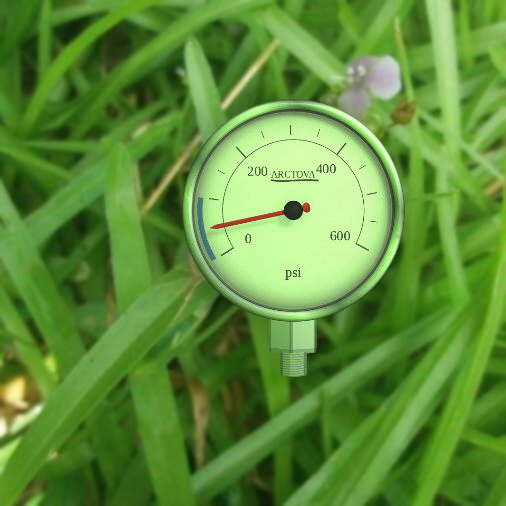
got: {"value": 50, "unit": "psi"}
